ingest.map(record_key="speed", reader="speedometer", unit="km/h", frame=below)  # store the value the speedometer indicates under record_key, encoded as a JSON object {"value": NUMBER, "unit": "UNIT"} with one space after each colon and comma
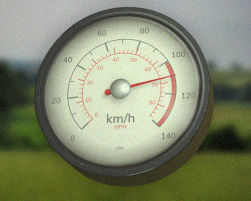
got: {"value": 110, "unit": "km/h"}
